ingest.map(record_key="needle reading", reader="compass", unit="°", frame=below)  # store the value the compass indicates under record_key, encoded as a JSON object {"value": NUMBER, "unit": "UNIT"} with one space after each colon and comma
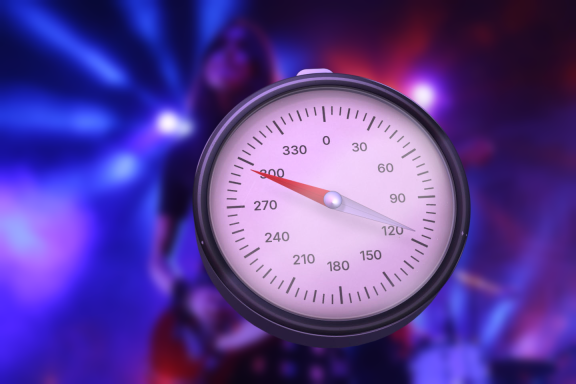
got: {"value": 295, "unit": "°"}
